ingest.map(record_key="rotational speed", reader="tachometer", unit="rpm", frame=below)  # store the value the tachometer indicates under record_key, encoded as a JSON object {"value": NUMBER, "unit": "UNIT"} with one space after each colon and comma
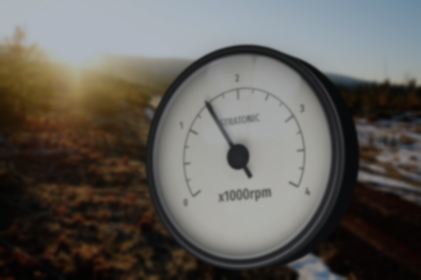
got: {"value": 1500, "unit": "rpm"}
